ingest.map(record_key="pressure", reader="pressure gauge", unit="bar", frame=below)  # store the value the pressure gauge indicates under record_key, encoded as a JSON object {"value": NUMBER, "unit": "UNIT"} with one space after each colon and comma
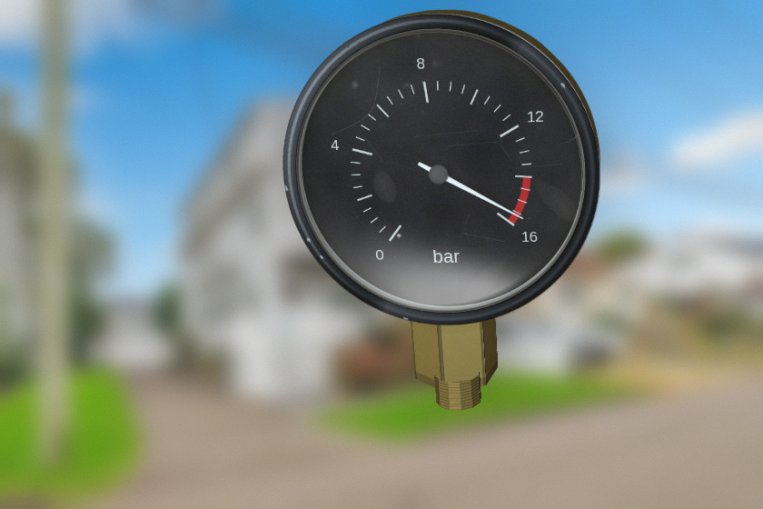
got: {"value": 15.5, "unit": "bar"}
